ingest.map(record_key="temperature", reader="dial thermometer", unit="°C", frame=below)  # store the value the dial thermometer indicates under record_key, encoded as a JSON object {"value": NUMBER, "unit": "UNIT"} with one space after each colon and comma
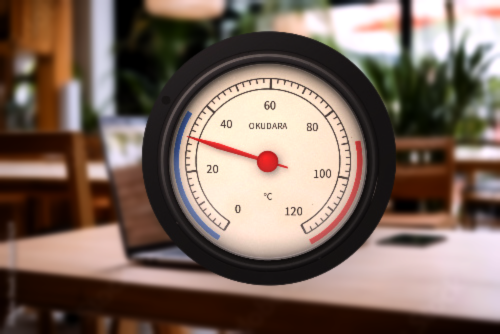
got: {"value": 30, "unit": "°C"}
